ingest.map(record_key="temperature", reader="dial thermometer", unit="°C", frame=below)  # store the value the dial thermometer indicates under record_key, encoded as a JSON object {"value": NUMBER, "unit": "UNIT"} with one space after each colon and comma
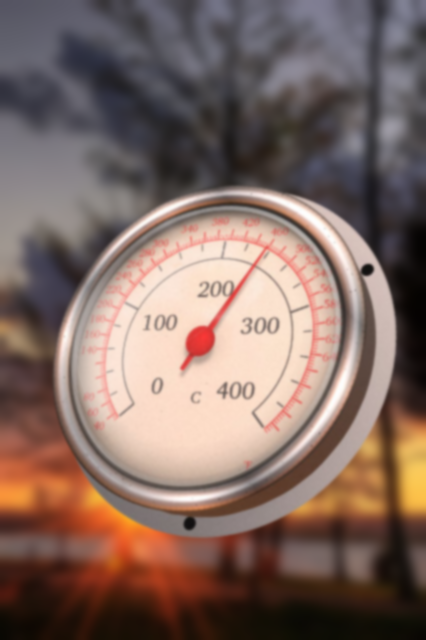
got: {"value": 240, "unit": "°C"}
